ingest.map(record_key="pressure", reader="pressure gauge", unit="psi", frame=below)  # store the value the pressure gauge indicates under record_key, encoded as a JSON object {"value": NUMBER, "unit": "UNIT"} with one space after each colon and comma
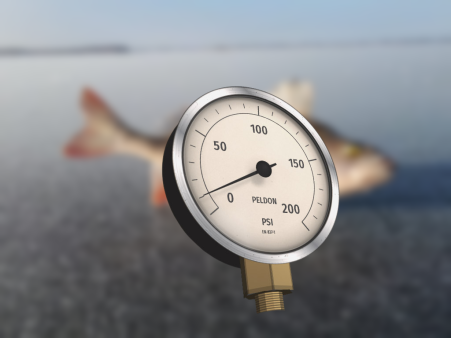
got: {"value": 10, "unit": "psi"}
